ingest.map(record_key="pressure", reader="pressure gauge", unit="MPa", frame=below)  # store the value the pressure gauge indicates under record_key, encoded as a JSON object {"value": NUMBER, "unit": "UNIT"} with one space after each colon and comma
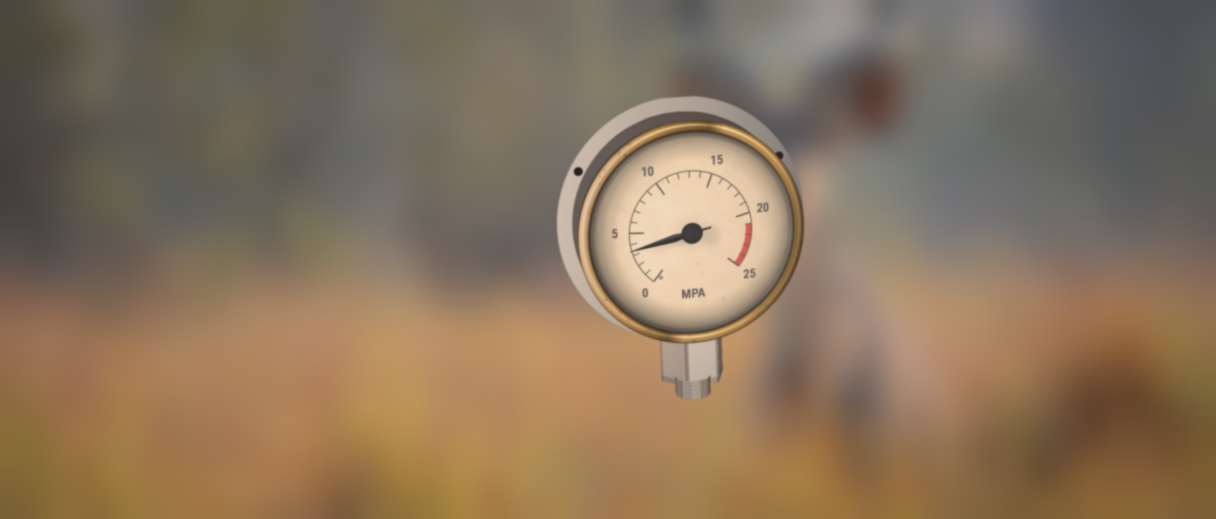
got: {"value": 3.5, "unit": "MPa"}
